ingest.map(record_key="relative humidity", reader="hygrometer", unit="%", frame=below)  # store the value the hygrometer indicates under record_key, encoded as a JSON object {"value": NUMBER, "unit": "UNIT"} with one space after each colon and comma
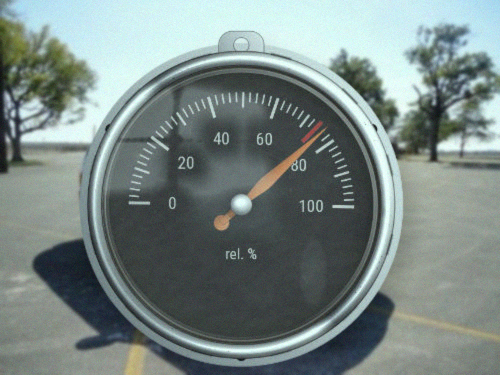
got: {"value": 76, "unit": "%"}
